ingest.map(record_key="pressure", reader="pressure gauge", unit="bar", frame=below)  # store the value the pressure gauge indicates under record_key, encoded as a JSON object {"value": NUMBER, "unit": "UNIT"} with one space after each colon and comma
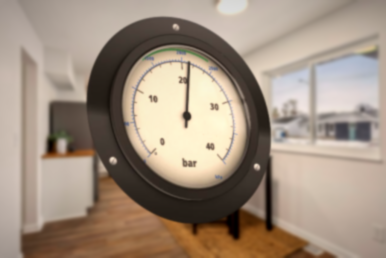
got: {"value": 21, "unit": "bar"}
